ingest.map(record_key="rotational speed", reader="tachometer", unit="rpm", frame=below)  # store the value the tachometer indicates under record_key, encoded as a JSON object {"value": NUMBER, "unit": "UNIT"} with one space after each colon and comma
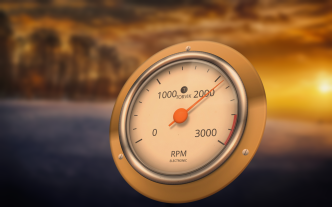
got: {"value": 2100, "unit": "rpm"}
